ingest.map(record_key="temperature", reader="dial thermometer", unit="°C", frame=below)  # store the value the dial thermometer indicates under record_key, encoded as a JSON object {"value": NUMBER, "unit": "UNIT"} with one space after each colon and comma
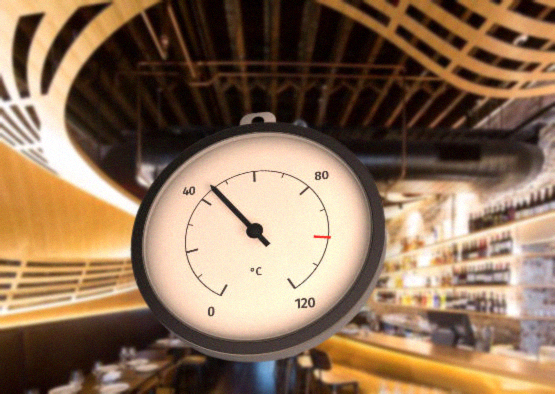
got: {"value": 45, "unit": "°C"}
